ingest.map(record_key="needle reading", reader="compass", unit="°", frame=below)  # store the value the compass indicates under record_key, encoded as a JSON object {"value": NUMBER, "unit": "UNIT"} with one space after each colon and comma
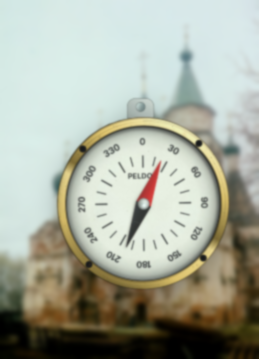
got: {"value": 22.5, "unit": "°"}
